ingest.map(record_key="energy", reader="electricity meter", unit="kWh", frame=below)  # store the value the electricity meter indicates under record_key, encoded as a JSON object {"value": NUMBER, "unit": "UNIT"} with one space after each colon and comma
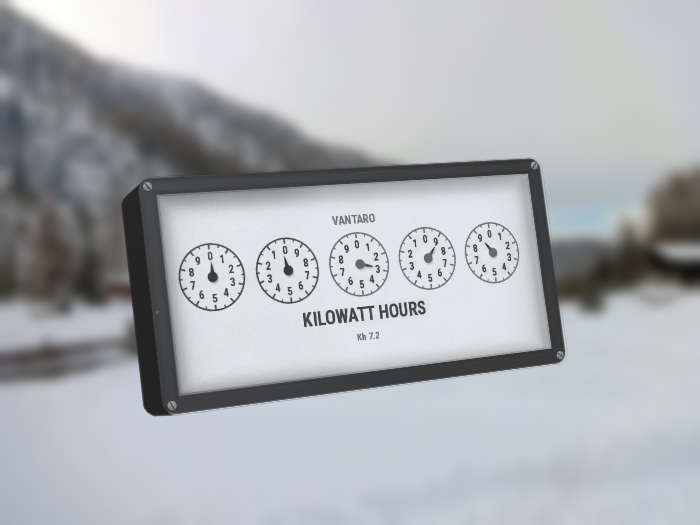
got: {"value": 289, "unit": "kWh"}
